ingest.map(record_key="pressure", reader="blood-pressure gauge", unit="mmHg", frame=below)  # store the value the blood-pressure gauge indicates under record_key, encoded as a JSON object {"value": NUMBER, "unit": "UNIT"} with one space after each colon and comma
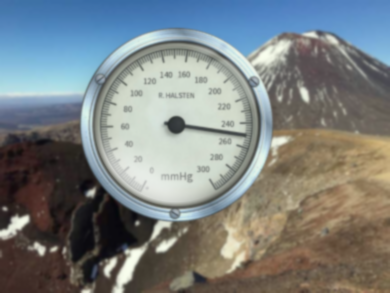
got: {"value": 250, "unit": "mmHg"}
